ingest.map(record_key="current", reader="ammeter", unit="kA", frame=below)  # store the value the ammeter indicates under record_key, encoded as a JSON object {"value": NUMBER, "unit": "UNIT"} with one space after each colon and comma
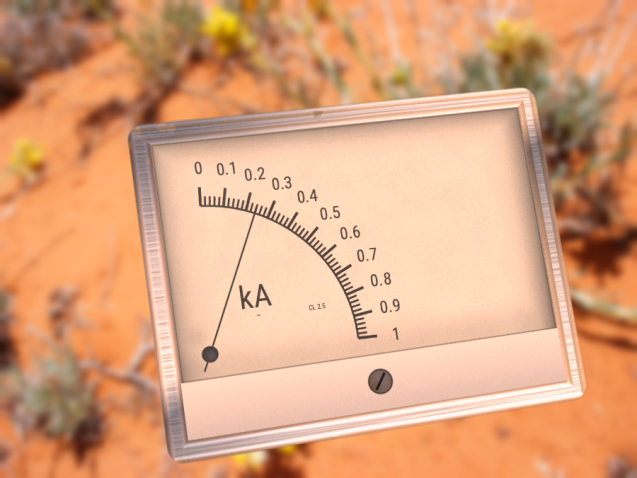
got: {"value": 0.24, "unit": "kA"}
